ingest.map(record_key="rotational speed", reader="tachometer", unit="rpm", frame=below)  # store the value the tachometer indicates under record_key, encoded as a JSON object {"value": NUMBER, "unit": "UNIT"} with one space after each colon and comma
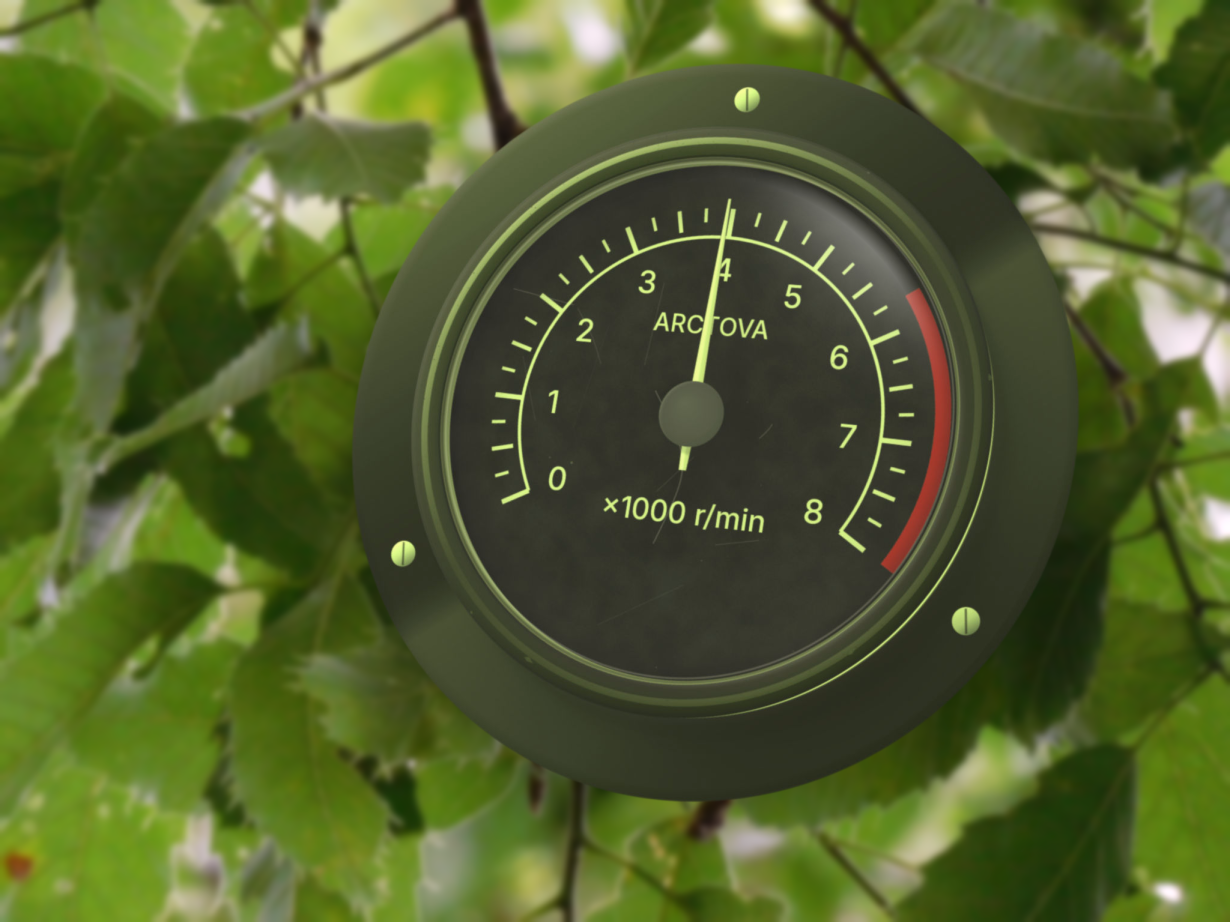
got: {"value": 4000, "unit": "rpm"}
